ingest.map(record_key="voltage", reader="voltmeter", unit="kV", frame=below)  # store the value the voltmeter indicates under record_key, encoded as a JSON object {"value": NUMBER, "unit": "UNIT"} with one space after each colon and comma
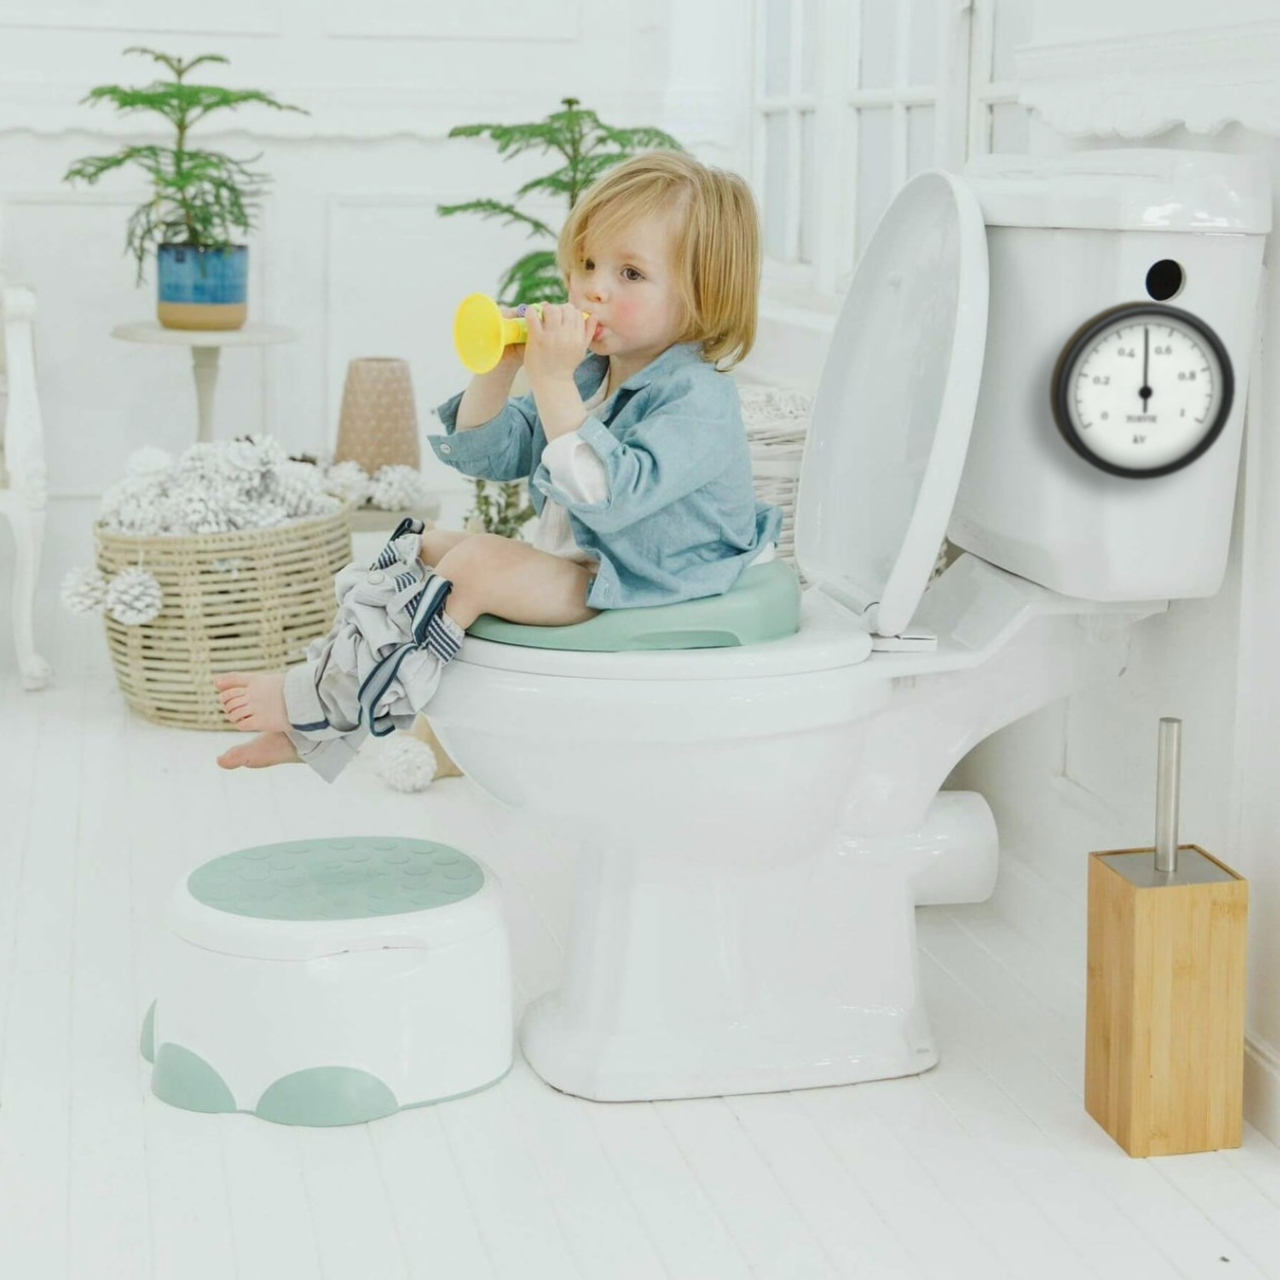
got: {"value": 0.5, "unit": "kV"}
